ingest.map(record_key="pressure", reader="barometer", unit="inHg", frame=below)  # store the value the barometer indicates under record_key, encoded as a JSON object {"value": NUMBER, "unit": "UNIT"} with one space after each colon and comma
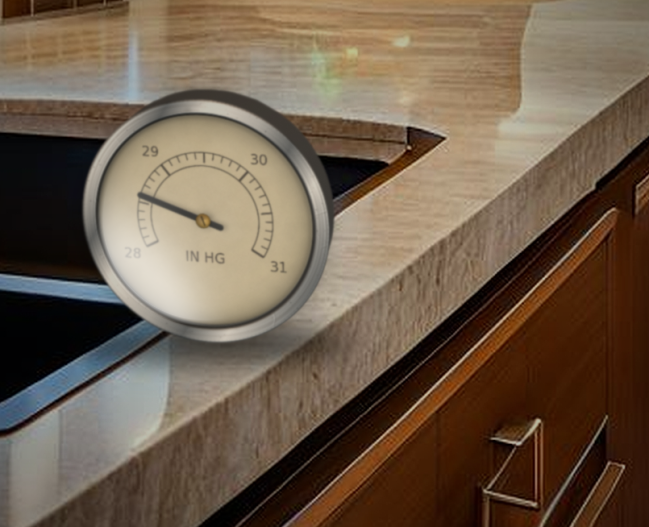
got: {"value": 28.6, "unit": "inHg"}
